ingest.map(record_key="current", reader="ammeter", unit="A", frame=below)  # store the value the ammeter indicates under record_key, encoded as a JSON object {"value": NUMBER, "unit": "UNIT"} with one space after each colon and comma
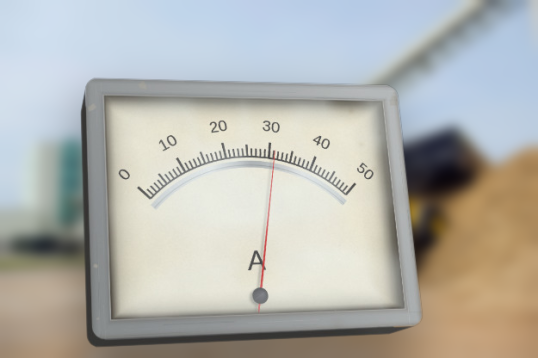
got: {"value": 31, "unit": "A"}
